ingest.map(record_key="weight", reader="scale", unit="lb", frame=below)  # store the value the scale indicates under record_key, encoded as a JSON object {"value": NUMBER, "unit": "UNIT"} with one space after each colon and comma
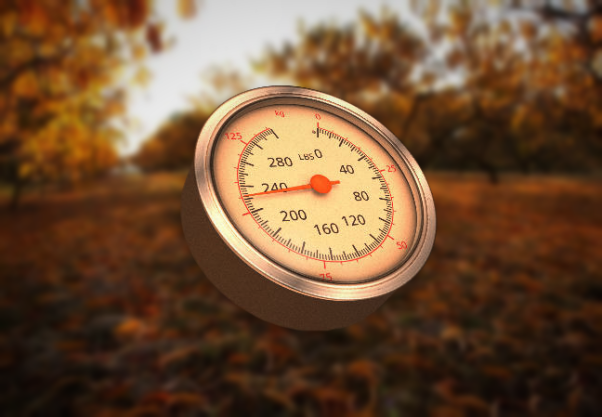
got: {"value": 230, "unit": "lb"}
